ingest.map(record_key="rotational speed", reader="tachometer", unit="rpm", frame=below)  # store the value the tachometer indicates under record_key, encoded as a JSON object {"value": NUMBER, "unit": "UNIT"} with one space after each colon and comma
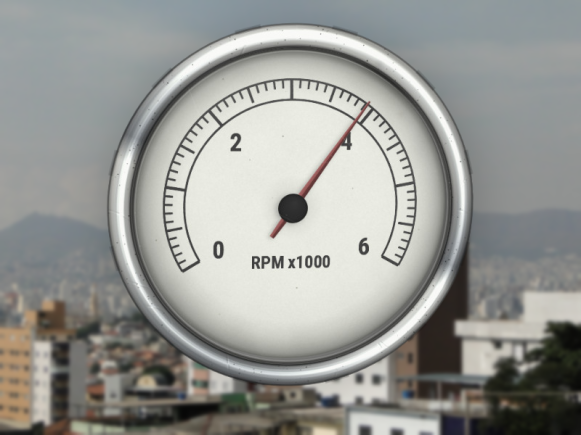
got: {"value": 3900, "unit": "rpm"}
